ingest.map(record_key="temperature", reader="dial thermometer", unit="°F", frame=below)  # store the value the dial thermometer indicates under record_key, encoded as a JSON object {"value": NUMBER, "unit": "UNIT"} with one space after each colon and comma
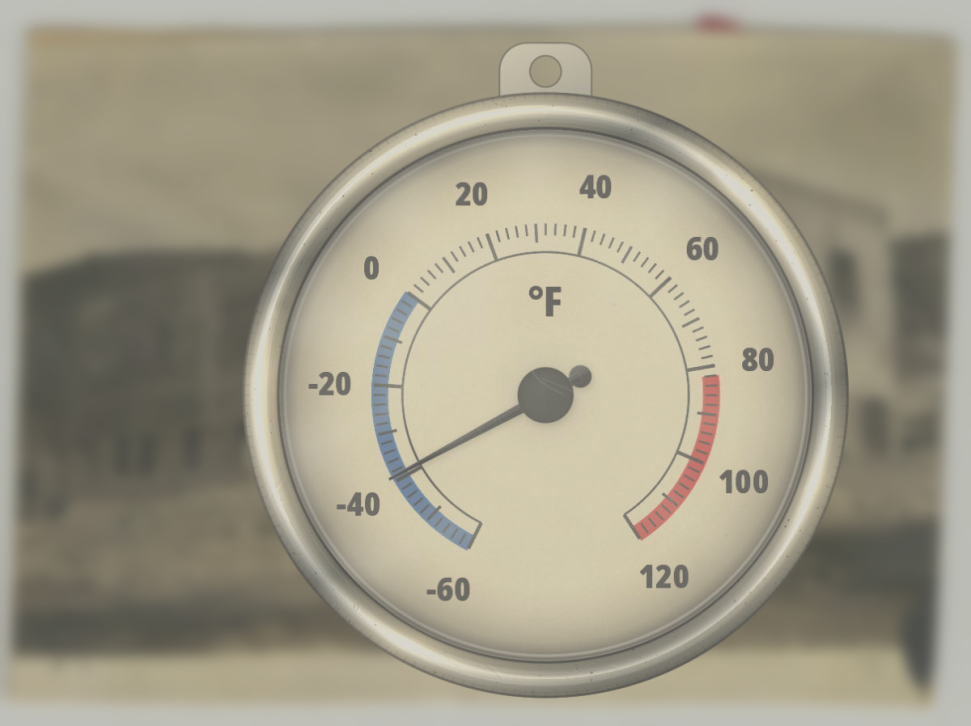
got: {"value": -39, "unit": "°F"}
